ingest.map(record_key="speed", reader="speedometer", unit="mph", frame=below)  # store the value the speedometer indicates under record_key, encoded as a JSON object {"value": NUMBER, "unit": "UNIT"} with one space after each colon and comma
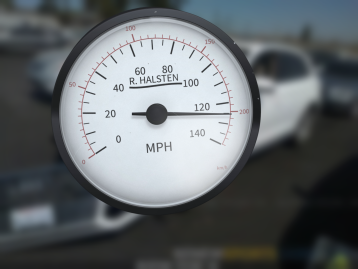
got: {"value": 125, "unit": "mph"}
